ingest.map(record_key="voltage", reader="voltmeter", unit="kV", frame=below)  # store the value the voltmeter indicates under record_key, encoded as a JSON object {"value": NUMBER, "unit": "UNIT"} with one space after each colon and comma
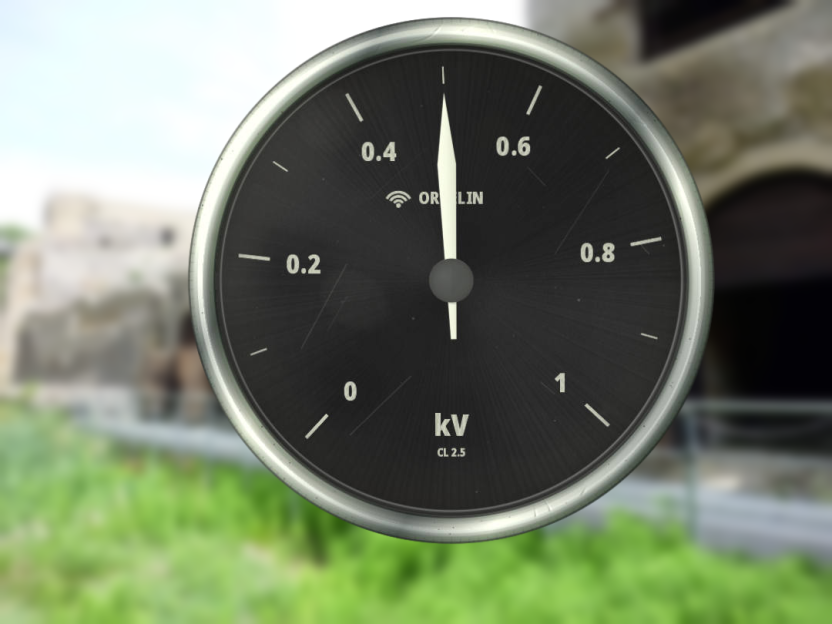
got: {"value": 0.5, "unit": "kV"}
